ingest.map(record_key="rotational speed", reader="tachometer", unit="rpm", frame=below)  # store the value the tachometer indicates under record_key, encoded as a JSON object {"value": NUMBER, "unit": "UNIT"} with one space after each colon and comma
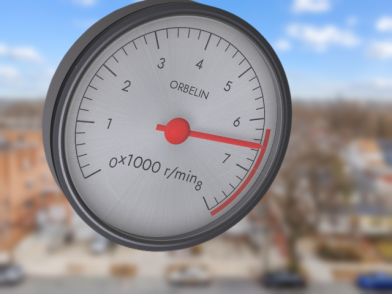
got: {"value": 6500, "unit": "rpm"}
